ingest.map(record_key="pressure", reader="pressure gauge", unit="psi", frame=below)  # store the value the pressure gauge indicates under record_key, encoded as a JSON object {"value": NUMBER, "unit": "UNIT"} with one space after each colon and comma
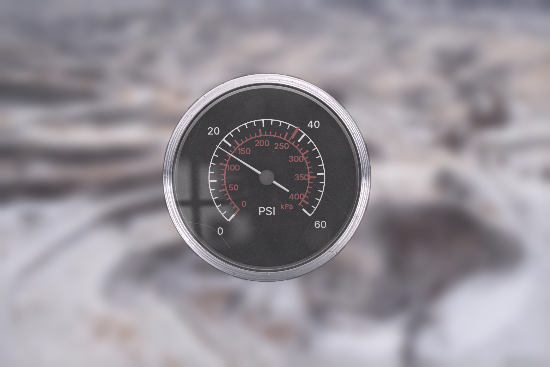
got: {"value": 18, "unit": "psi"}
